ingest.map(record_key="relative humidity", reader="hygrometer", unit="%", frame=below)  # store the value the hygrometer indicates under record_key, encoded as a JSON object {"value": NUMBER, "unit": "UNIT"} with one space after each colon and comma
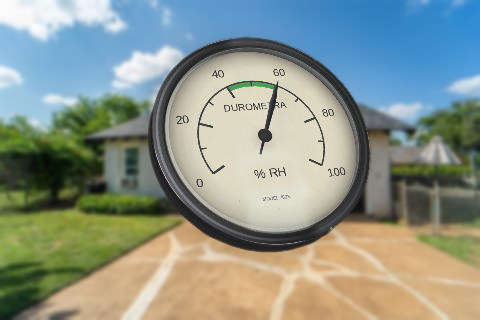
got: {"value": 60, "unit": "%"}
